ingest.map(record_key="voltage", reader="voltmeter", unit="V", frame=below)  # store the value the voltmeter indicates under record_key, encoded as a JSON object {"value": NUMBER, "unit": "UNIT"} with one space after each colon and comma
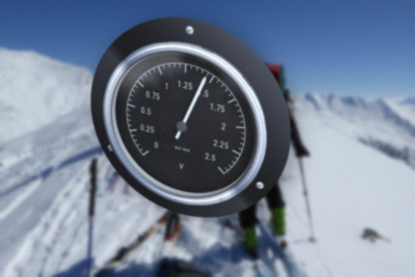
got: {"value": 1.45, "unit": "V"}
